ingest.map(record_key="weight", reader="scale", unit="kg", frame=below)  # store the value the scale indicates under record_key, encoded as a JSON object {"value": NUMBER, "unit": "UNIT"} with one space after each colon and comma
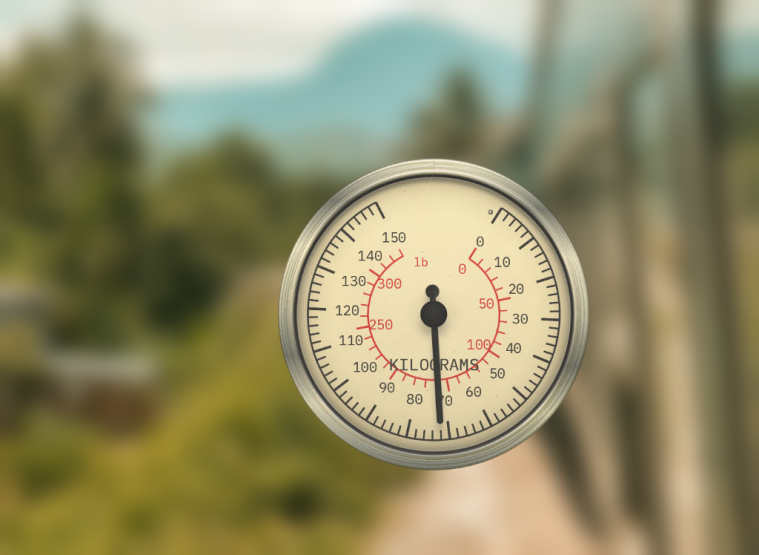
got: {"value": 72, "unit": "kg"}
